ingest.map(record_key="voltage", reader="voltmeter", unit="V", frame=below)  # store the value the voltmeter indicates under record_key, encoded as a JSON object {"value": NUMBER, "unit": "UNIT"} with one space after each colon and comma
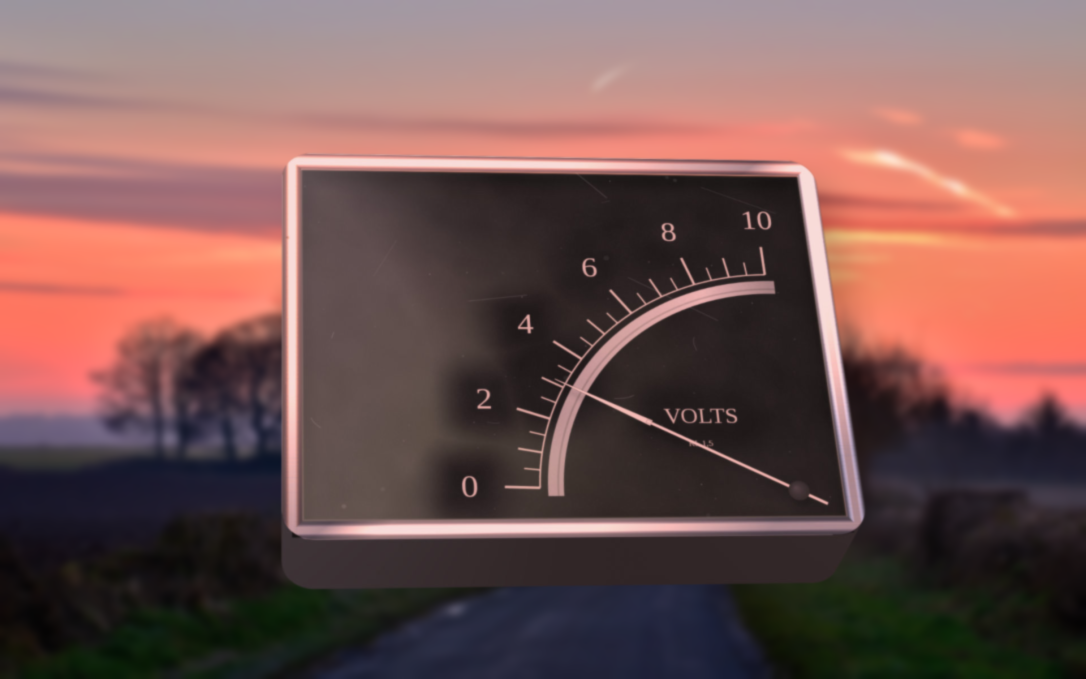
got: {"value": 3, "unit": "V"}
